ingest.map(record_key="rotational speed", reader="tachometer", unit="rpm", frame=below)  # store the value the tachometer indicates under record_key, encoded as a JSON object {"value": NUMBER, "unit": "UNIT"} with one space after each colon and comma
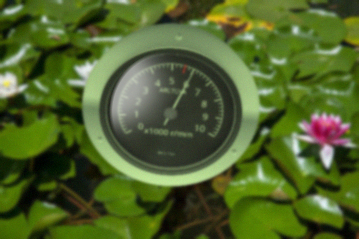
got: {"value": 6000, "unit": "rpm"}
